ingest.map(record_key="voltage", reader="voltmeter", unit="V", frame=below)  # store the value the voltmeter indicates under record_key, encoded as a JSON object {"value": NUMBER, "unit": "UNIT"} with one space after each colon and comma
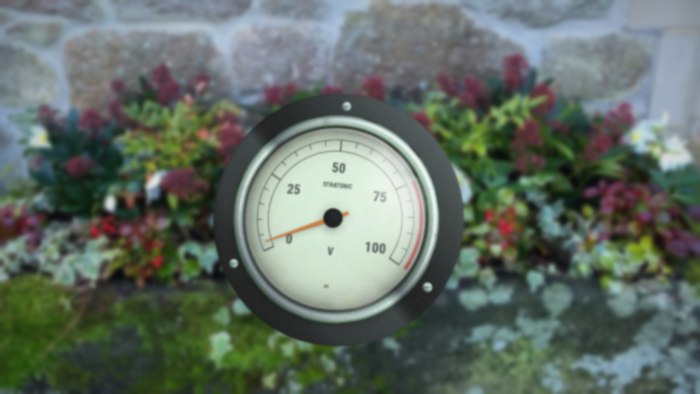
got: {"value": 2.5, "unit": "V"}
